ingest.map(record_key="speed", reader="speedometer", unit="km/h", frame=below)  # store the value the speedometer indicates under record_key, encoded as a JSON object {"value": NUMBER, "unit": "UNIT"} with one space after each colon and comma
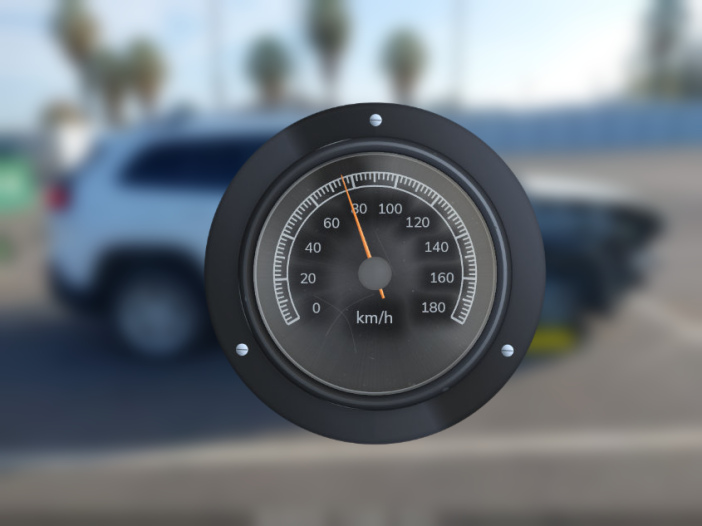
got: {"value": 76, "unit": "km/h"}
